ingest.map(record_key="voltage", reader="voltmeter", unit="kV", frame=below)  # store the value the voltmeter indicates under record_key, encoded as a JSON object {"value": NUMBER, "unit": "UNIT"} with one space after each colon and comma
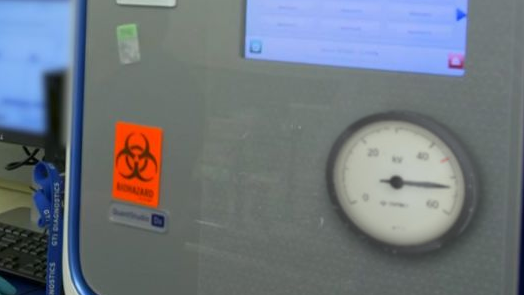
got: {"value": 52.5, "unit": "kV"}
